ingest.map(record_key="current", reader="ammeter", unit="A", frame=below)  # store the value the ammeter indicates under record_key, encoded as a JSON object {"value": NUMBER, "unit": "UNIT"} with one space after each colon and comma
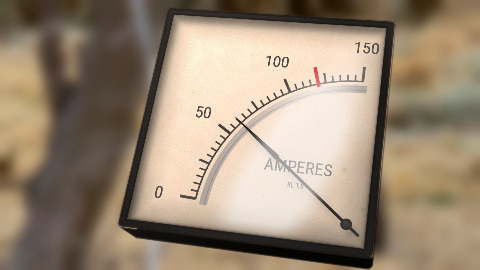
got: {"value": 60, "unit": "A"}
